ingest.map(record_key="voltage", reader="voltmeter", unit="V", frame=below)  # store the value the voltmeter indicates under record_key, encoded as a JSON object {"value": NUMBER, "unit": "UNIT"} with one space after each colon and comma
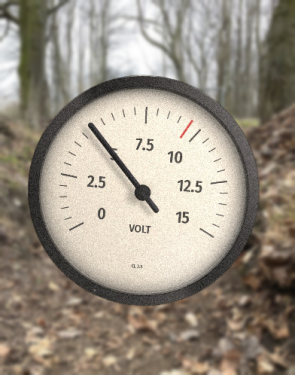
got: {"value": 5, "unit": "V"}
